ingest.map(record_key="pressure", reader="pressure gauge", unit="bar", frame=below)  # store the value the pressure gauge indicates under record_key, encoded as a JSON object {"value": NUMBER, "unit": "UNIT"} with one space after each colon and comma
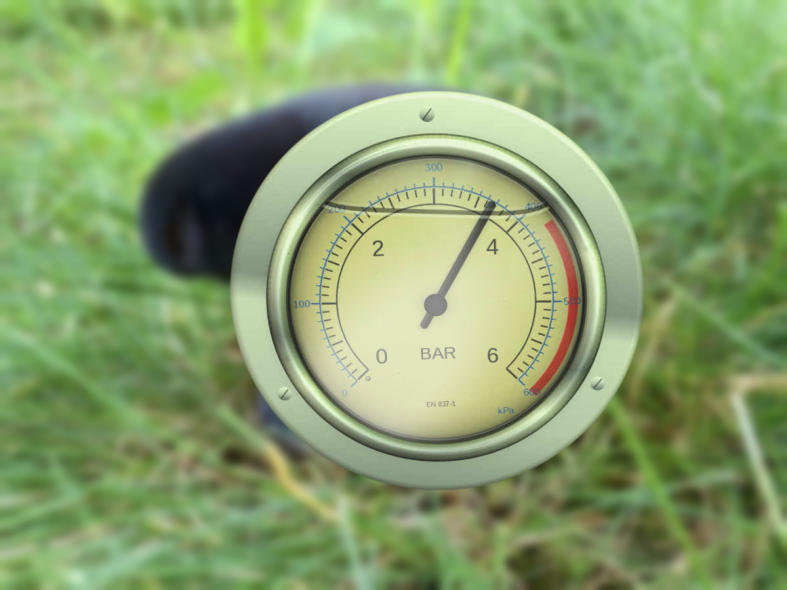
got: {"value": 3.65, "unit": "bar"}
